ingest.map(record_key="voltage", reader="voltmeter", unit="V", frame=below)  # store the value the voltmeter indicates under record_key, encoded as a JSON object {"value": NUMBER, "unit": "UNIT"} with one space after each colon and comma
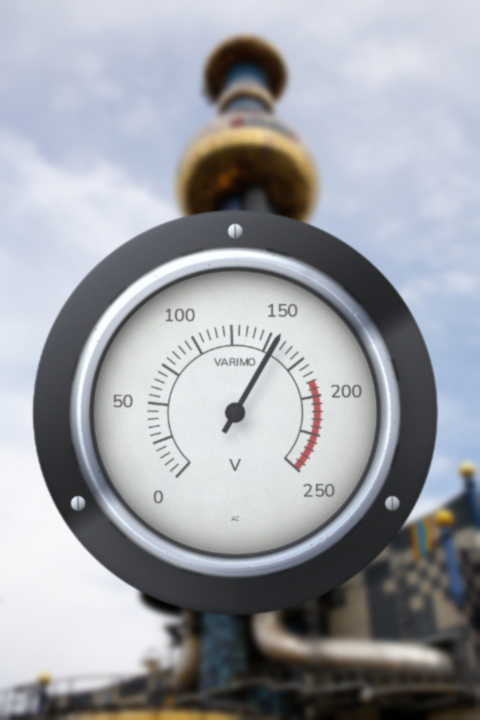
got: {"value": 155, "unit": "V"}
